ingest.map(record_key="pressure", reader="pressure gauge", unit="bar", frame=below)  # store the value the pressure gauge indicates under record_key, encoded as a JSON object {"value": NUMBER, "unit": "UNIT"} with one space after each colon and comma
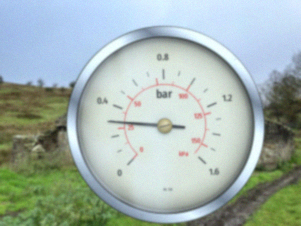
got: {"value": 0.3, "unit": "bar"}
